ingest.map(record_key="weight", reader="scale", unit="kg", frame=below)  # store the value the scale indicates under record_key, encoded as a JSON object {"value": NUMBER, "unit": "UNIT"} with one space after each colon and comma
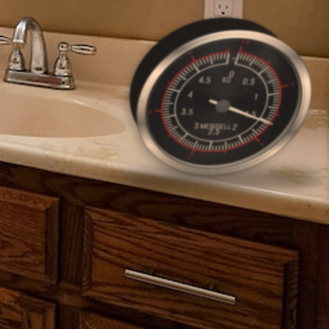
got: {"value": 1.5, "unit": "kg"}
